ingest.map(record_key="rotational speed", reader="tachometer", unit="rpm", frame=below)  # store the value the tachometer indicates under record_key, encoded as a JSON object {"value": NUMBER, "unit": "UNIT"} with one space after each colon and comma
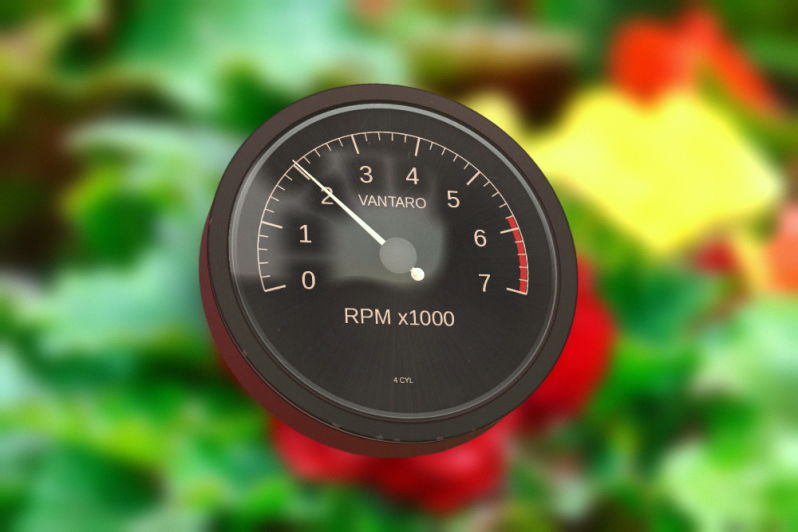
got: {"value": 2000, "unit": "rpm"}
